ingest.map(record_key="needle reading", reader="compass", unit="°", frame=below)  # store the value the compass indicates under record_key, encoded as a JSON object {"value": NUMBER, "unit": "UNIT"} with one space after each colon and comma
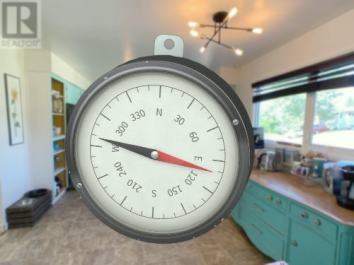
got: {"value": 100, "unit": "°"}
